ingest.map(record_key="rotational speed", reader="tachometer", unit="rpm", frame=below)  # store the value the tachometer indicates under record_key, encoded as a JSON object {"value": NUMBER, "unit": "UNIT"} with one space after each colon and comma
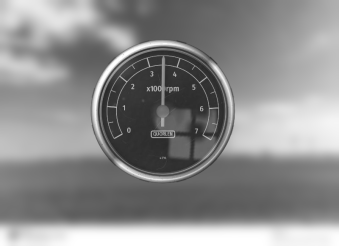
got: {"value": 3500, "unit": "rpm"}
